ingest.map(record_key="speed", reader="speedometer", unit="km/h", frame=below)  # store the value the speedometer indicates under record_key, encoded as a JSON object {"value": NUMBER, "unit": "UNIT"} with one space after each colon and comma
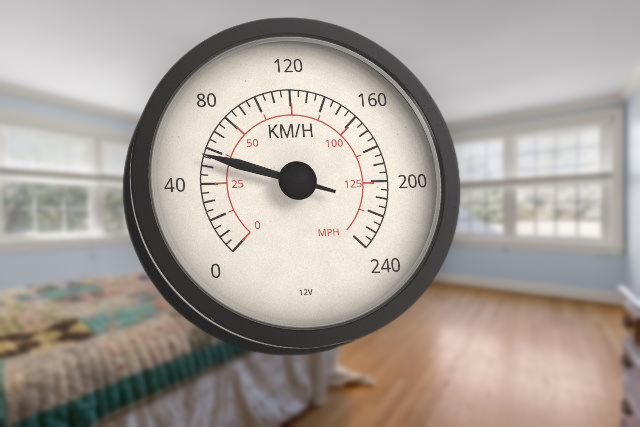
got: {"value": 55, "unit": "km/h"}
